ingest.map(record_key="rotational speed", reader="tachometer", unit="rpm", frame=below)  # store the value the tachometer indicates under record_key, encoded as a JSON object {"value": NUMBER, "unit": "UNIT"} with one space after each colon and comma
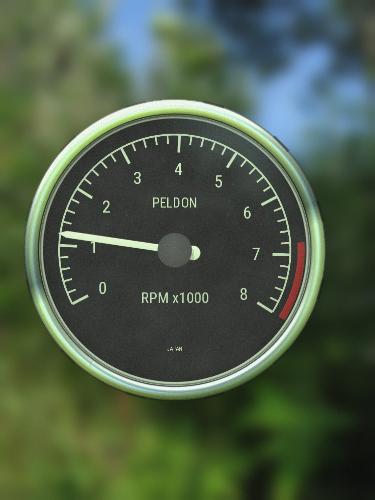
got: {"value": 1200, "unit": "rpm"}
